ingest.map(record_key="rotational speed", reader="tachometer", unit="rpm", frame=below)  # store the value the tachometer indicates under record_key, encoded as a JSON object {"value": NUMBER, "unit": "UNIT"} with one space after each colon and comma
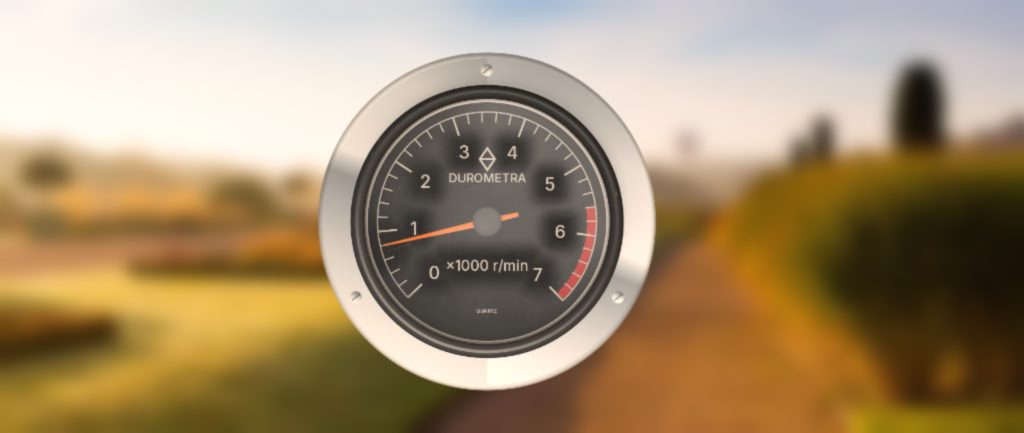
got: {"value": 800, "unit": "rpm"}
